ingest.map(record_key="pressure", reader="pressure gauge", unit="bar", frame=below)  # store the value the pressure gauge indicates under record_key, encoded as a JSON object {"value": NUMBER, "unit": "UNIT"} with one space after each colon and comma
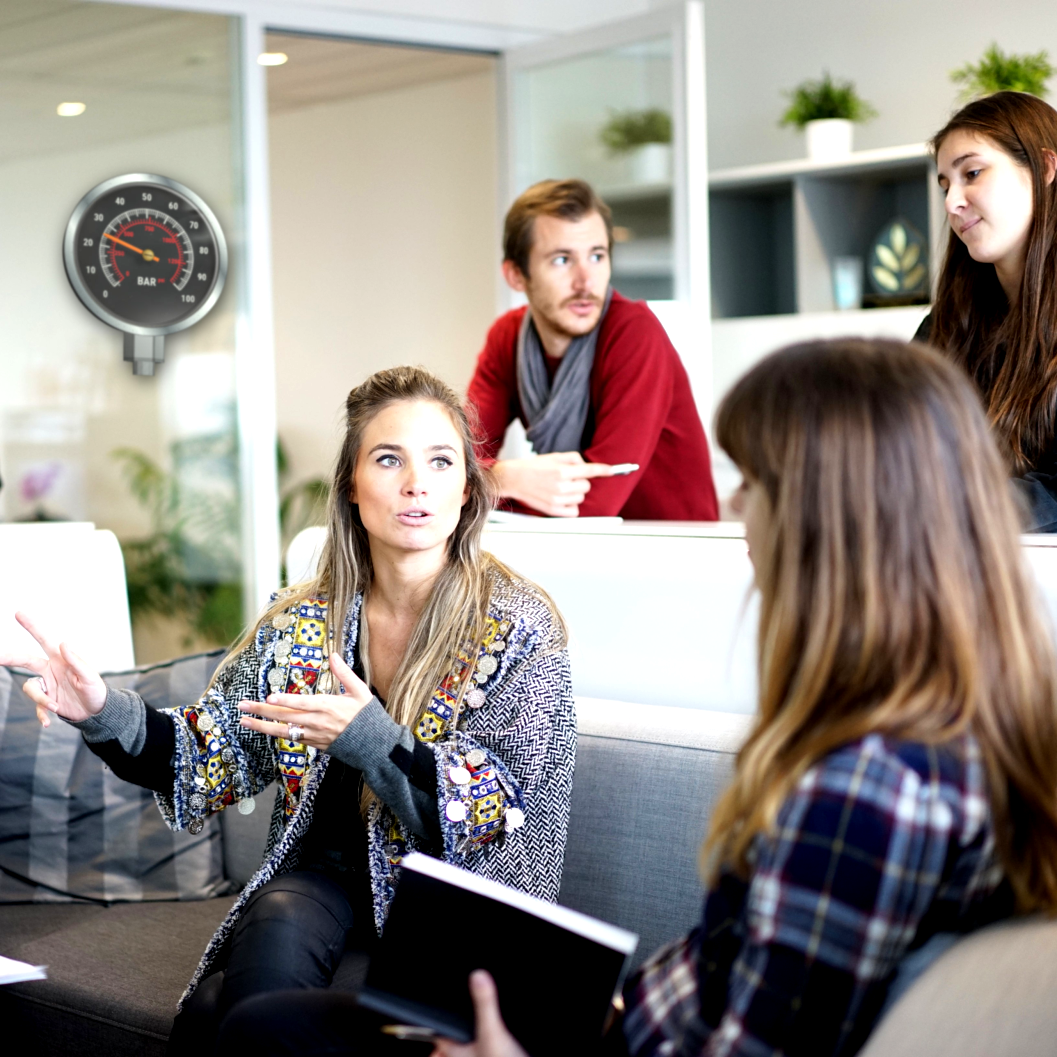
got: {"value": 25, "unit": "bar"}
